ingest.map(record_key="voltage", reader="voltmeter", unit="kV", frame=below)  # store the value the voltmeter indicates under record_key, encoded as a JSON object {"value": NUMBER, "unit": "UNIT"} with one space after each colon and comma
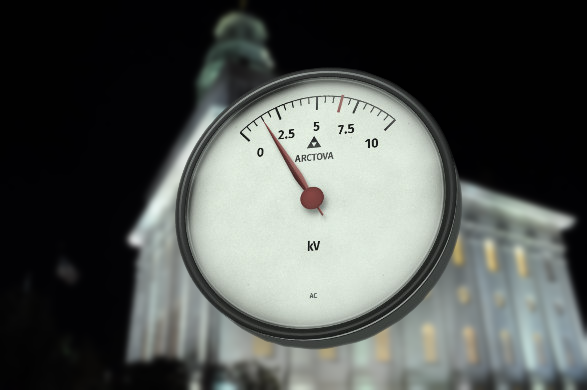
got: {"value": 1.5, "unit": "kV"}
